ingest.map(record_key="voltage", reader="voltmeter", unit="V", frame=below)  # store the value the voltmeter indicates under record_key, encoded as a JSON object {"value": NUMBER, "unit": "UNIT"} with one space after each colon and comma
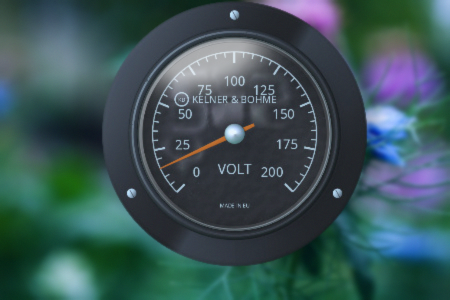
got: {"value": 15, "unit": "V"}
